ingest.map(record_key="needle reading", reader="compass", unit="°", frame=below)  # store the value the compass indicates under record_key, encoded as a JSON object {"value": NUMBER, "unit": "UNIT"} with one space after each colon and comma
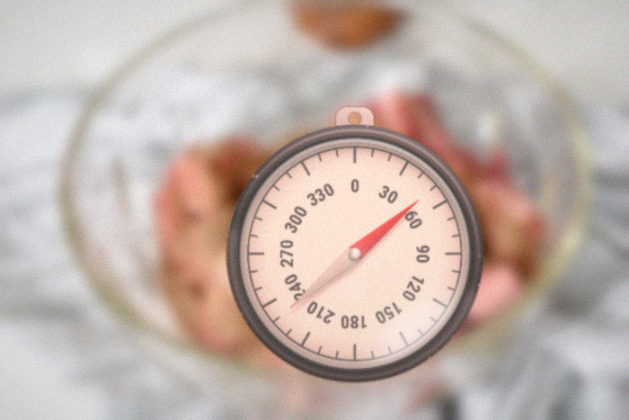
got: {"value": 50, "unit": "°"}
